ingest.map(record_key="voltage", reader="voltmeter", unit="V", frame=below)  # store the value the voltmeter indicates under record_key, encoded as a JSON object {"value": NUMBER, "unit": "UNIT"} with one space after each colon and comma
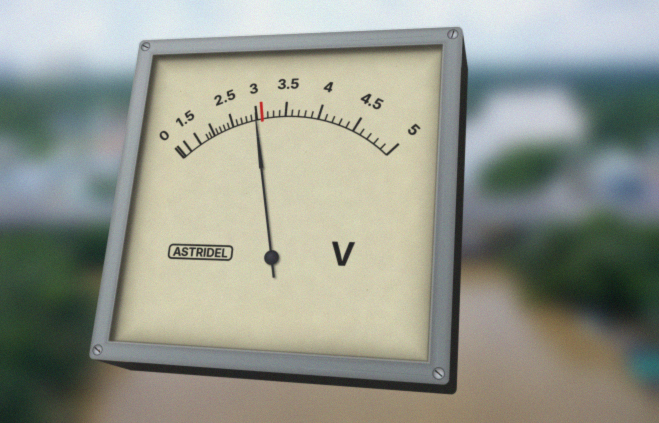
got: {"value": 3, "unit": "V"}
